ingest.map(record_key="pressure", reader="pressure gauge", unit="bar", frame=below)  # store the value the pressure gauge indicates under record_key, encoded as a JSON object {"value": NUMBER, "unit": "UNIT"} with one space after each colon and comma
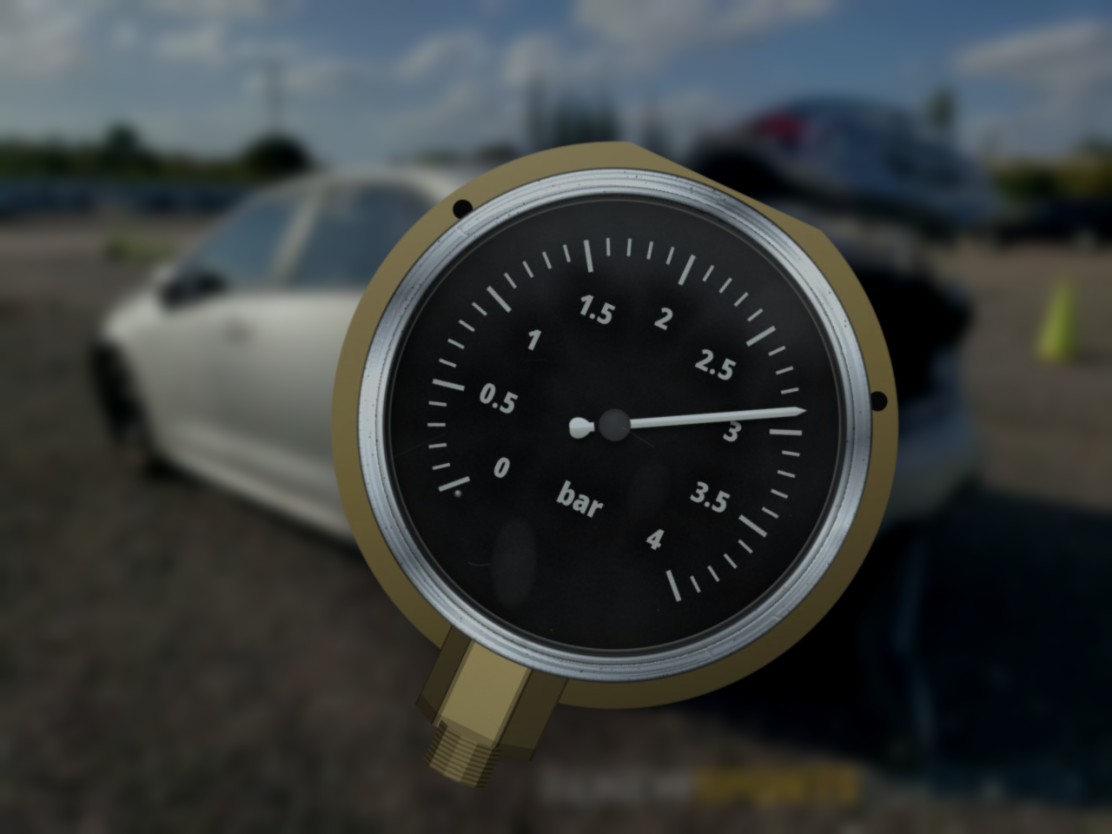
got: {"value": 2.9, "unit": "bar"}
